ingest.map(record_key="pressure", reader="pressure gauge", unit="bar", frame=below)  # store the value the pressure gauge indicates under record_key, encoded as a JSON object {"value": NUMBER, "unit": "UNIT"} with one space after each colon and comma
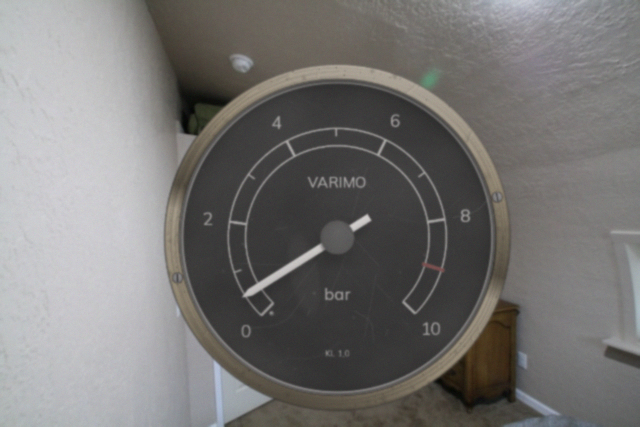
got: {"value": 0.5, "unit": "bar"}
